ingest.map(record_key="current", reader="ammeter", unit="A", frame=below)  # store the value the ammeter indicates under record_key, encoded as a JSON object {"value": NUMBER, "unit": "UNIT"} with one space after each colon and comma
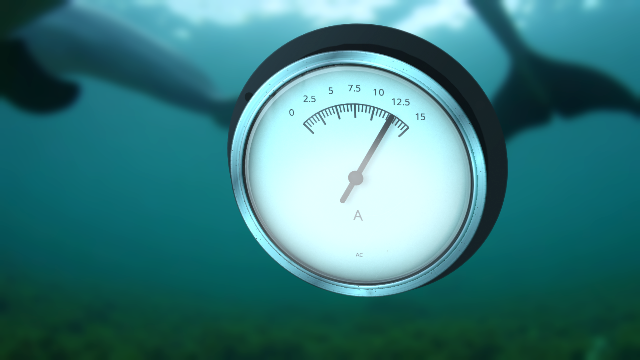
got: {"value": 12.5, "unit": "A"}
